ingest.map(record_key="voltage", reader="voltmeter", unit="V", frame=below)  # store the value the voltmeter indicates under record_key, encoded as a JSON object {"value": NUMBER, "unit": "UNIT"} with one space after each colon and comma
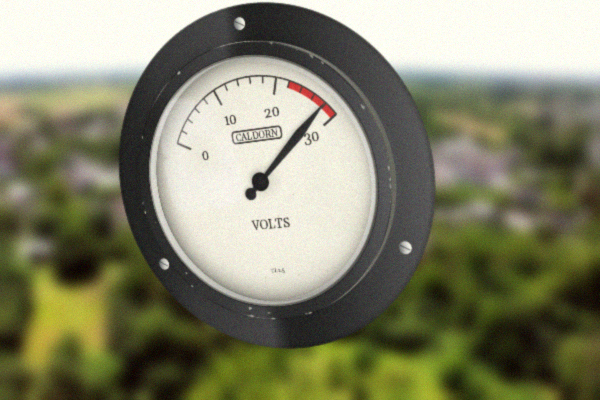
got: {"value": 28, "unit": "V"}
